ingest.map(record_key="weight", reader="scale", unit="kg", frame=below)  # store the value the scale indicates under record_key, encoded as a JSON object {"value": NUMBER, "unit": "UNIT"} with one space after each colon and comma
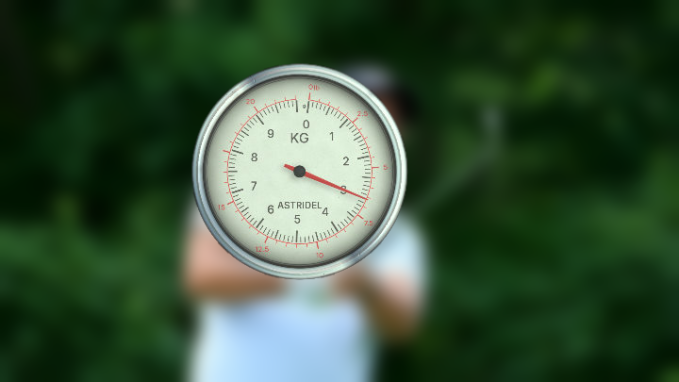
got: {"value": 3, "unit": "kg"}
